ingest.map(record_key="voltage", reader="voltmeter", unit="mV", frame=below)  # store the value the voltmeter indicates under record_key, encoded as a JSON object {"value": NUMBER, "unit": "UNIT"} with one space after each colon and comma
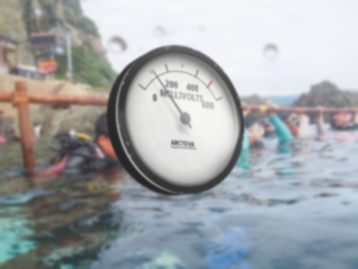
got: {"value": 100, "unit": "mV"}
